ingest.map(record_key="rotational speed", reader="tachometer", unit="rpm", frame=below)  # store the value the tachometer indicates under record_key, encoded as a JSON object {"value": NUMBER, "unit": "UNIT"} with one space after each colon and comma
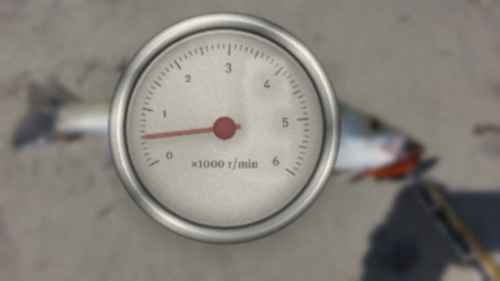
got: {"value": 500, "unit": "rpm"}
